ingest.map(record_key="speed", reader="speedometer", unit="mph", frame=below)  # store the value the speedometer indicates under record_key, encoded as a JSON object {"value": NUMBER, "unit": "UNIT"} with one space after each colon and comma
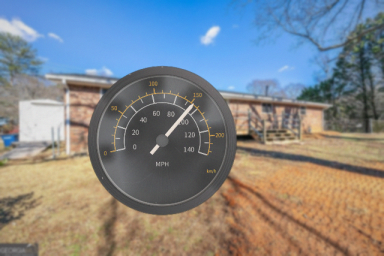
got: {"value": 95, "unit": "mph"}
